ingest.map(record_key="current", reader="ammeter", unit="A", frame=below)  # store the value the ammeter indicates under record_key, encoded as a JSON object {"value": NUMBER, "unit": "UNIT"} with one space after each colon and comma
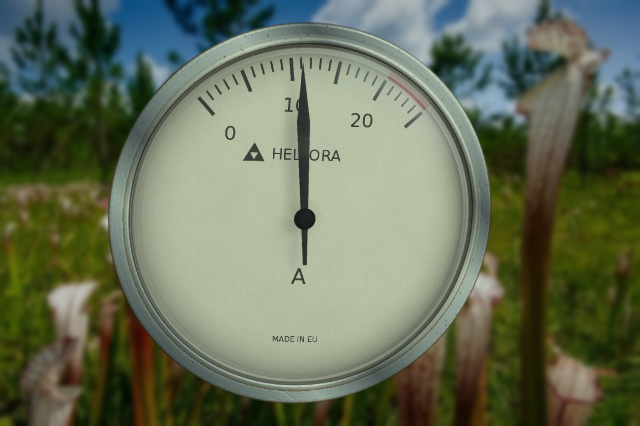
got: {"value": 11, "unit": "A"}
